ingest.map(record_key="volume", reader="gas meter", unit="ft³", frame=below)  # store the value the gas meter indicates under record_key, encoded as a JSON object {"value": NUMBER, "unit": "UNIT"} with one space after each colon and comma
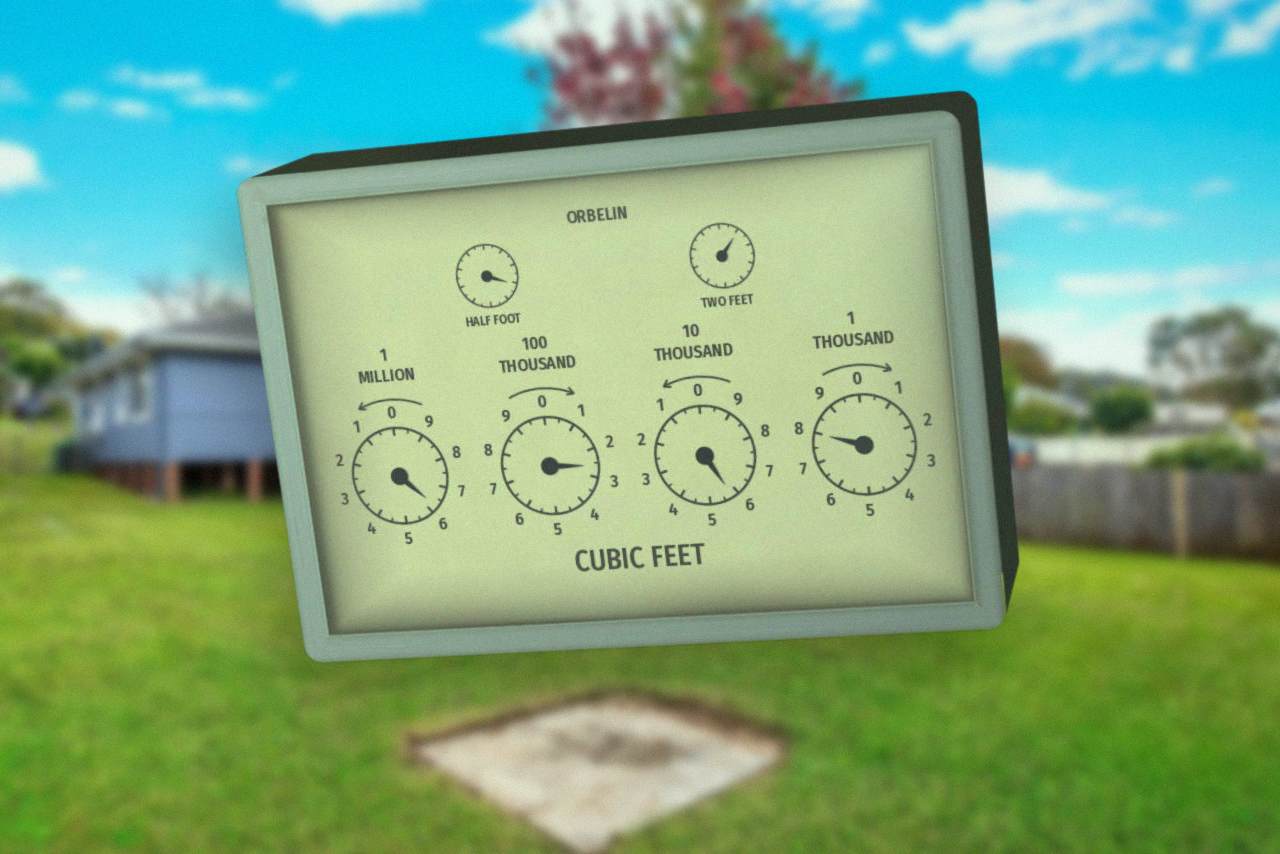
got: {"value": 625800, "unit": "ft³"}
